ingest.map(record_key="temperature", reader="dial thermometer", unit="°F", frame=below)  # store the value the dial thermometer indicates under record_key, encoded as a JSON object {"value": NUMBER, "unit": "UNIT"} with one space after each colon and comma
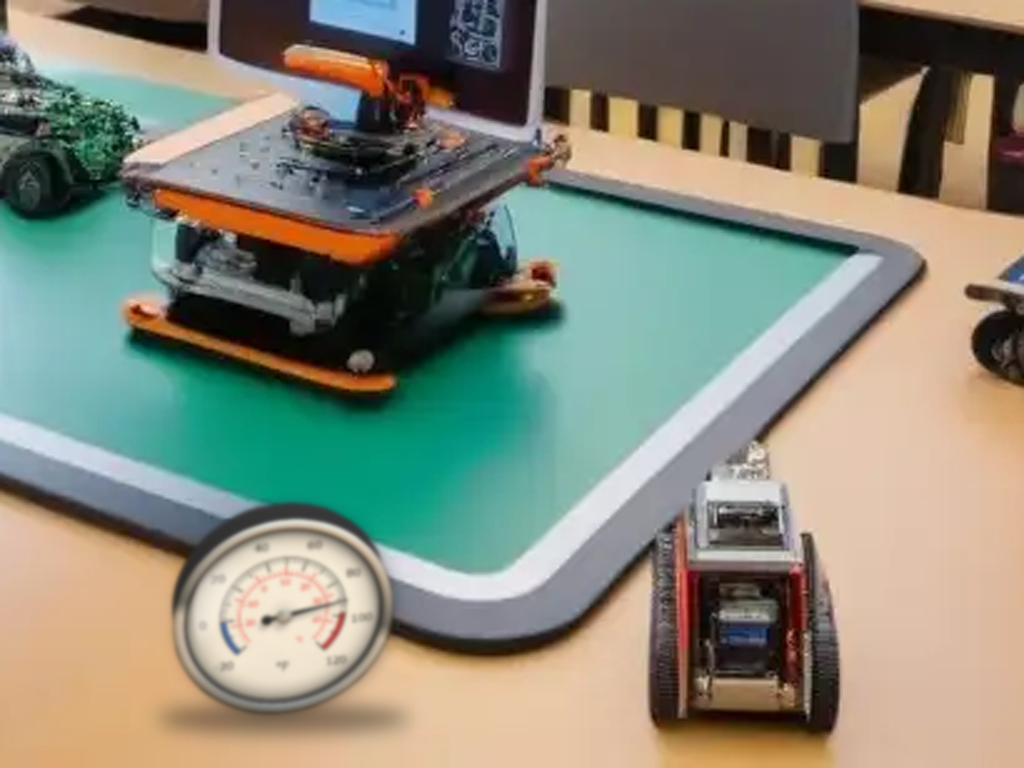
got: {"value": 90, "unit": "°F"}
